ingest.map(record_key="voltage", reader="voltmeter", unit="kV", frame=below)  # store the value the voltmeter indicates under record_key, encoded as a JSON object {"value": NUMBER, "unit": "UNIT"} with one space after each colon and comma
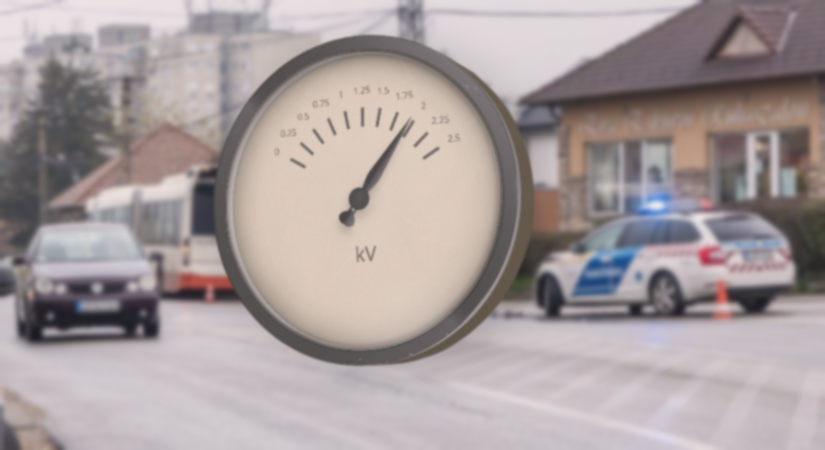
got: {"value": 2, "unit": "kV"}
